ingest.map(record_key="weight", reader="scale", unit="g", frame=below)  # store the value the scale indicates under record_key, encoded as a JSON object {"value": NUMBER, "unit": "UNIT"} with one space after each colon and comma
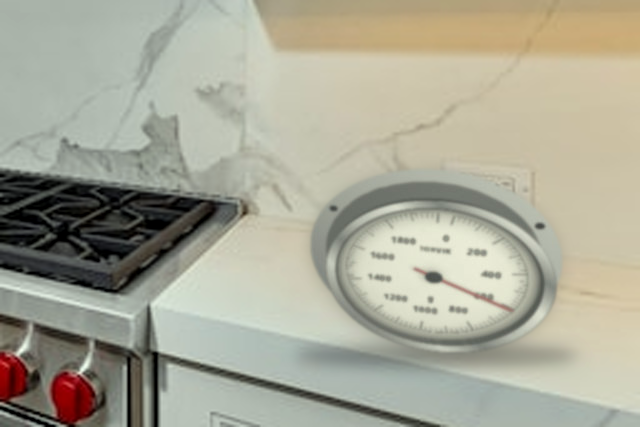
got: {"value": 600, "unit": "g"}
